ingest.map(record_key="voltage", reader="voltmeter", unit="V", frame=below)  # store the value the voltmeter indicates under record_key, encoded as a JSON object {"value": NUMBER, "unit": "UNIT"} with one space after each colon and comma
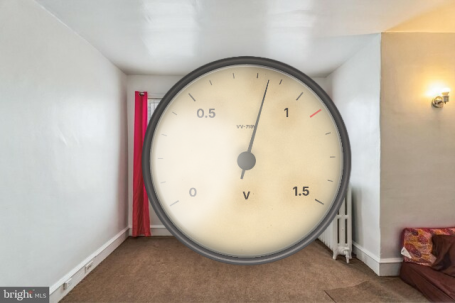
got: {"value": 0.85, "unit": "V"}
